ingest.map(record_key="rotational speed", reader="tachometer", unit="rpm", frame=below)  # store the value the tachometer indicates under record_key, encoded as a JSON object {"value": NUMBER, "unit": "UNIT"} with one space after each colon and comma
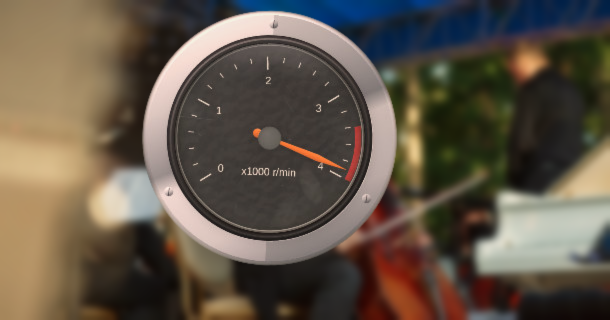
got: {"value": 3900, "unit": "rpm"}
